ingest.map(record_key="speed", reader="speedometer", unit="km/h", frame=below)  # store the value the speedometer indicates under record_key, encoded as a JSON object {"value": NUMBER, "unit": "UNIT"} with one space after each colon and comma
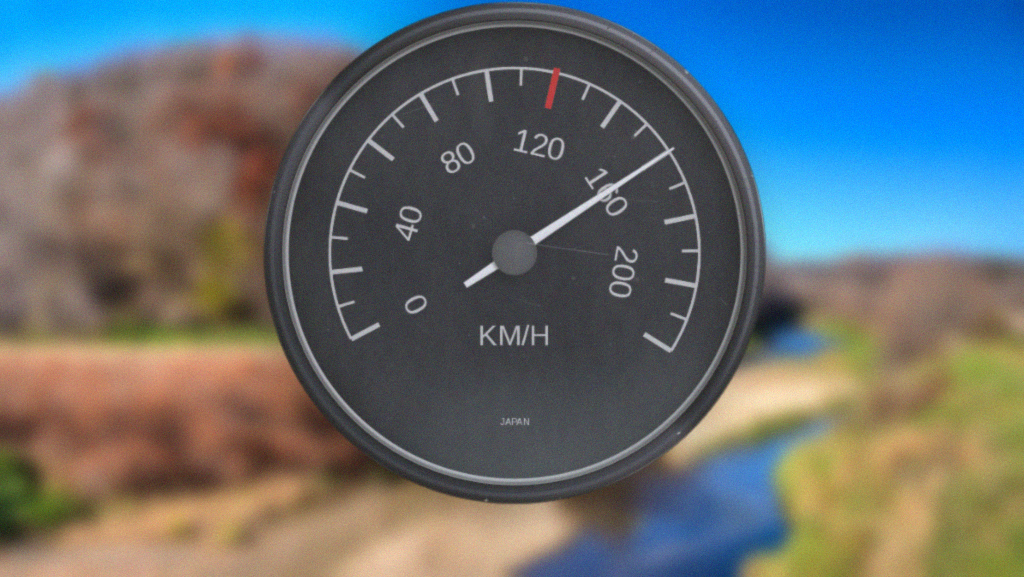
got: {"value": 160, "unit": "km/h"}
